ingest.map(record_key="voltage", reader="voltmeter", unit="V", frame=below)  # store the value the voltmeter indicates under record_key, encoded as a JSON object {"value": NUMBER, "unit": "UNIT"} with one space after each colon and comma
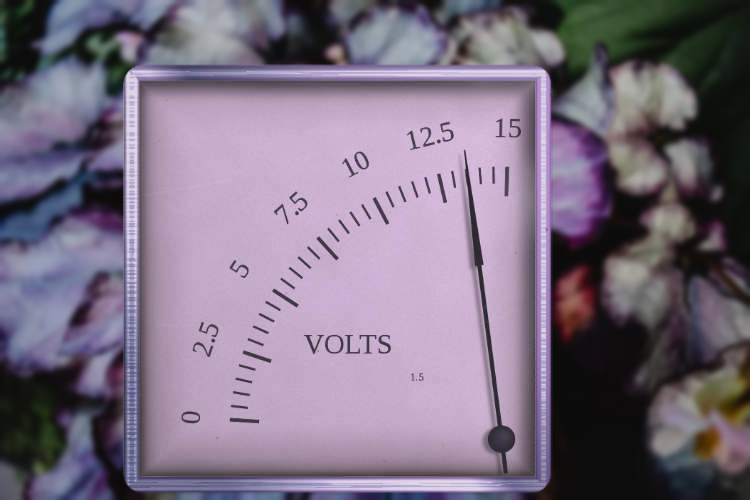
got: {"value": 13.5, "unit": "V"}
